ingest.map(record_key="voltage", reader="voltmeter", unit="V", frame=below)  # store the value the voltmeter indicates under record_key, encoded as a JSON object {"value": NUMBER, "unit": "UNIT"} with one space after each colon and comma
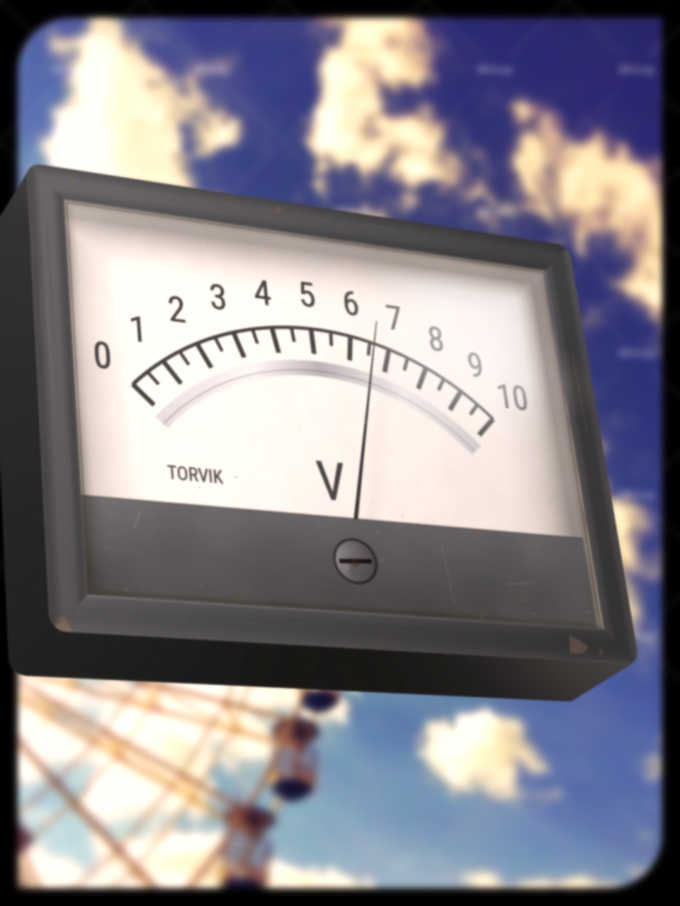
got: {"value": 6.5, "unit": "V"}
